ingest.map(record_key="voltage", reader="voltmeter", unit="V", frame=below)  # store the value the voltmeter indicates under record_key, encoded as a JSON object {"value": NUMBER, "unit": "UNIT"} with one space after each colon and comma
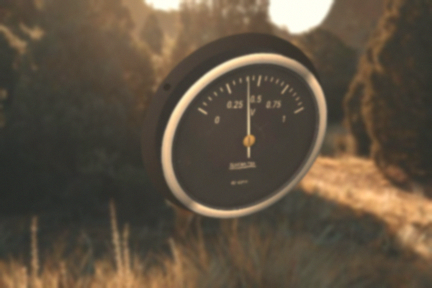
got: {"value": 0.4, "unit": "V"}
